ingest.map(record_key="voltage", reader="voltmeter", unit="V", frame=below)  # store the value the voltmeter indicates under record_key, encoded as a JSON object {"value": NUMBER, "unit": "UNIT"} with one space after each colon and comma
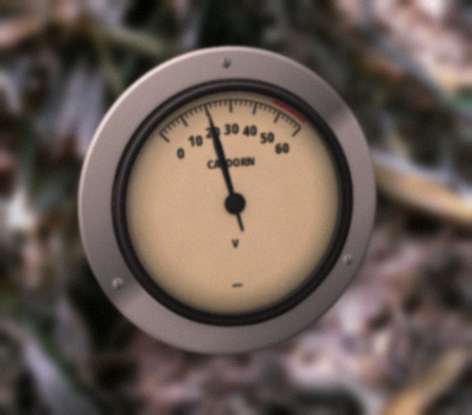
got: {"value": 20, "unit": "V"}
